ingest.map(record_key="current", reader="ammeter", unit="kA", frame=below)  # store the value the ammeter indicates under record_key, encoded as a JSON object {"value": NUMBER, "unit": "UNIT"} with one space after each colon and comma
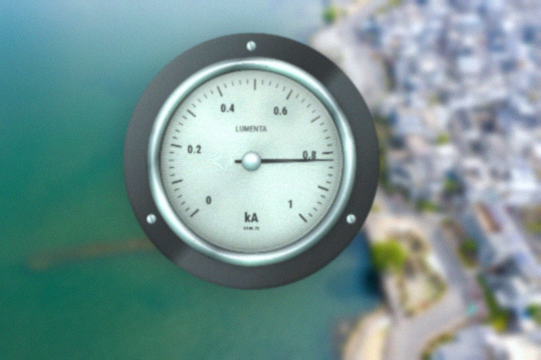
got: {"value": 0.82, "unit": "kA"}
